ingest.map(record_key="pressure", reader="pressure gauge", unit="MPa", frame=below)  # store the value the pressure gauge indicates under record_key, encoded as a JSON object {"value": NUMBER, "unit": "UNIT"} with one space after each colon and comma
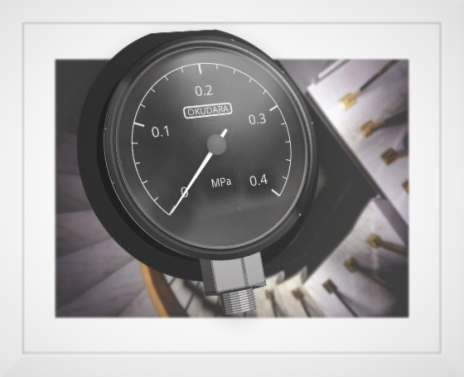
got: {"value": 0, "unit": "MPa"}
